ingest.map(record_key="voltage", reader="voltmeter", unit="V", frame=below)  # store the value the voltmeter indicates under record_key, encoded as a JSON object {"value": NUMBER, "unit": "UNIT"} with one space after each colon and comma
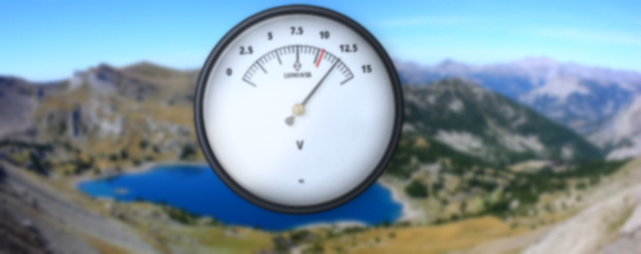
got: {"value": 12.5, "unit": "V"}
